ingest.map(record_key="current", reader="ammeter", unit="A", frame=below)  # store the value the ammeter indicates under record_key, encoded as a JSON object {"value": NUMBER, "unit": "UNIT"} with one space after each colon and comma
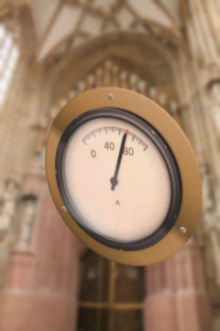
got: {"value": 70, "unit": "A"}
